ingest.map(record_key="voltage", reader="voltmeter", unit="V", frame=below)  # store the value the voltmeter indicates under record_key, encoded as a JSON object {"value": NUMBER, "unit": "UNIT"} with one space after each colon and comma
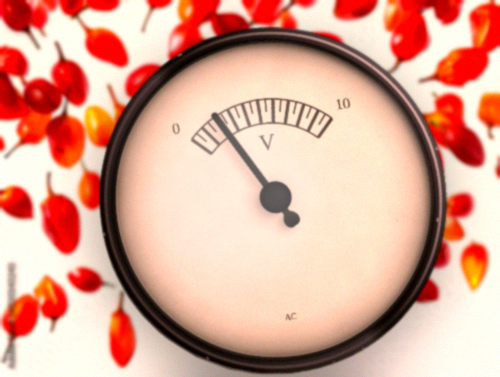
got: {"value": 2, "unit": "V"}
